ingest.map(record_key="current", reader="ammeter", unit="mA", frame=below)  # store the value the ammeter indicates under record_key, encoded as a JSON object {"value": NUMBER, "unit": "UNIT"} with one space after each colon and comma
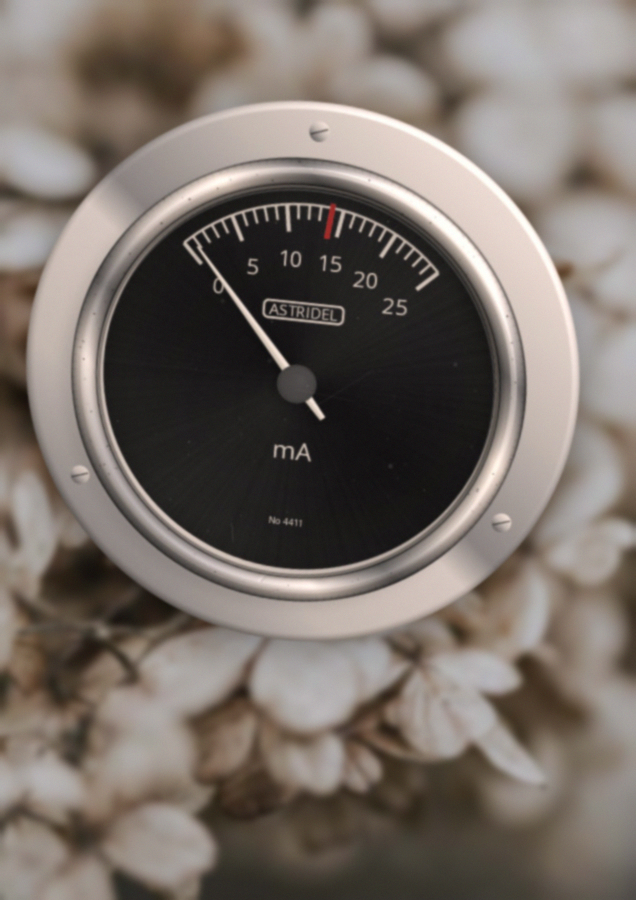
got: {"value": 1, "unit": "mA"}
